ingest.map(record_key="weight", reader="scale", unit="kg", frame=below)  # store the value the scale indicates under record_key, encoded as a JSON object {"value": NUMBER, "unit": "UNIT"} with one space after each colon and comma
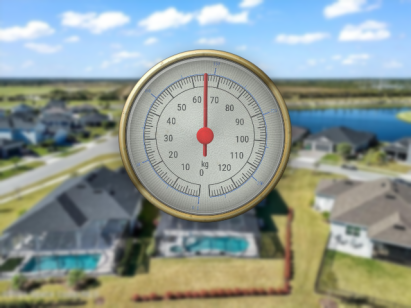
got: {"value": 65, "unit": "kg"}
